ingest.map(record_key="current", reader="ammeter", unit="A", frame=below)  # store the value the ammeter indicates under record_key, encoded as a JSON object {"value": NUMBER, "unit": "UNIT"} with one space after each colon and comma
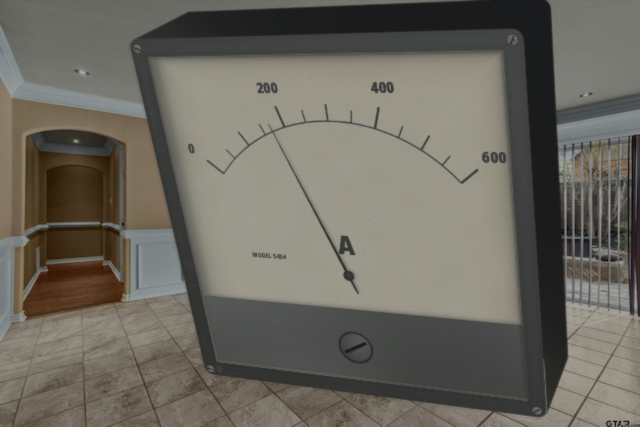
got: {"value": 175, "unit": "A"}
